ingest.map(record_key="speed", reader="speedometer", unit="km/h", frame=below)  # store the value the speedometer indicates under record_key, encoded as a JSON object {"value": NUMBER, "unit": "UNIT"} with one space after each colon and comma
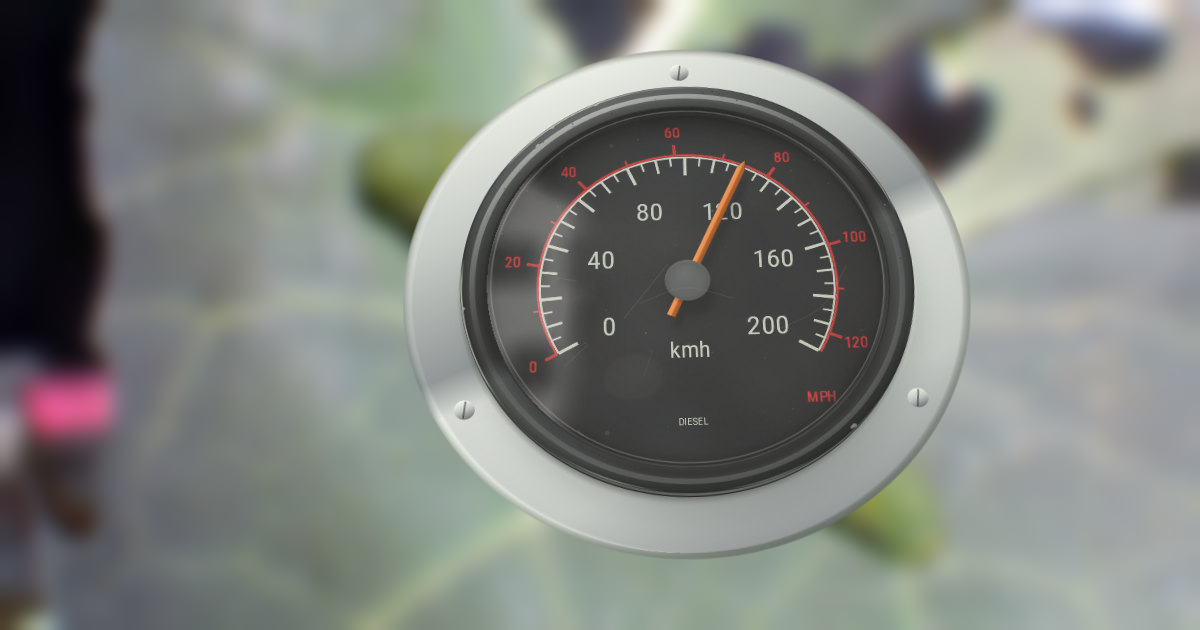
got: {"value": 120, "unit": "km/h"}
